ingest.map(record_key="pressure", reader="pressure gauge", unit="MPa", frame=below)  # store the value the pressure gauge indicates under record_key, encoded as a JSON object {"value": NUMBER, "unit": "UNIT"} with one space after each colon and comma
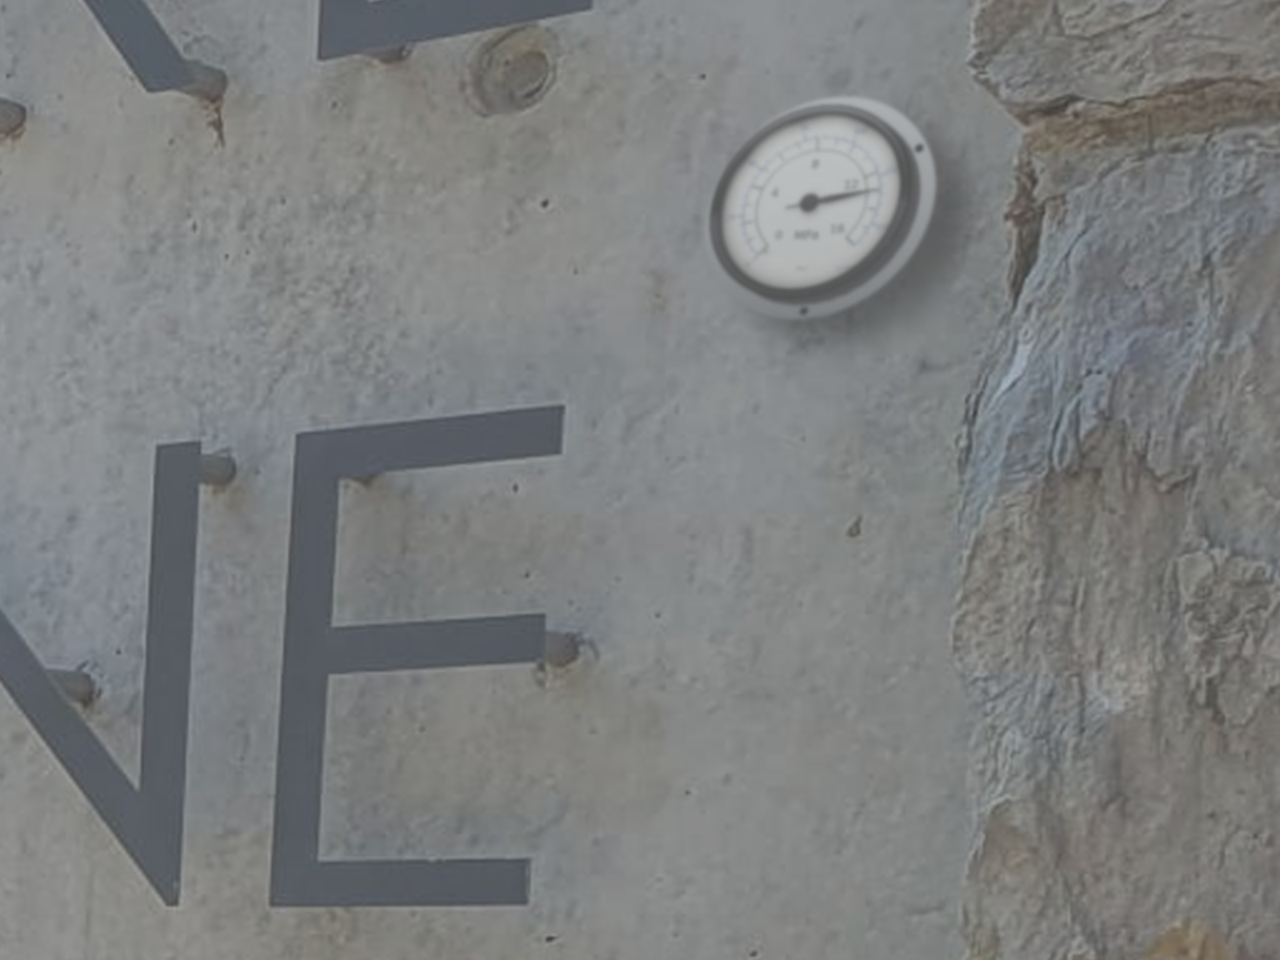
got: {"value": 13, "unit": "MPa"}
